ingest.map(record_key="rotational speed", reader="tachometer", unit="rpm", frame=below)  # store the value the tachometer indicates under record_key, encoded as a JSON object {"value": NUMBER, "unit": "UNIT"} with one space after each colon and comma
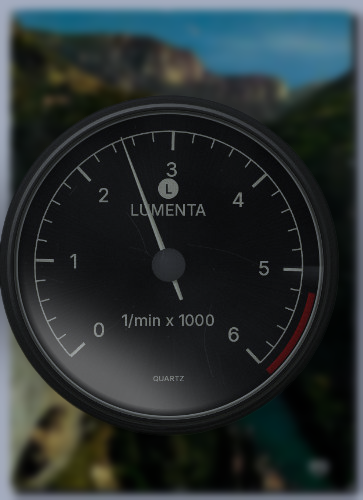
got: {"value": 2500, "unit": "rpm"}
